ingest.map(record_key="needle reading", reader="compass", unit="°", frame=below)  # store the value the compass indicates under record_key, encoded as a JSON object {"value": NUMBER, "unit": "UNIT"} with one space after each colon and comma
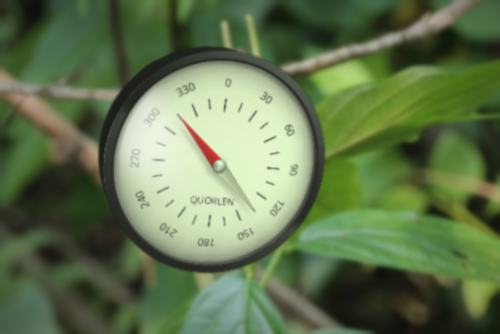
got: {"value": 315, "unit": "°"}
